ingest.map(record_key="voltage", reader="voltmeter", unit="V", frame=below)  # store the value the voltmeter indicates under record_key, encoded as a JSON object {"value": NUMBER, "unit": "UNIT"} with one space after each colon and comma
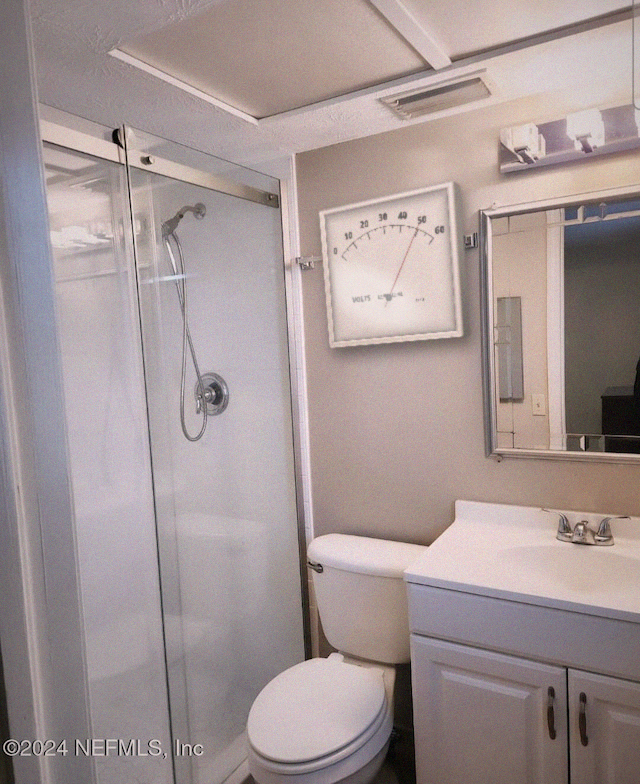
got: {"value": 50, "unit": "V"}
